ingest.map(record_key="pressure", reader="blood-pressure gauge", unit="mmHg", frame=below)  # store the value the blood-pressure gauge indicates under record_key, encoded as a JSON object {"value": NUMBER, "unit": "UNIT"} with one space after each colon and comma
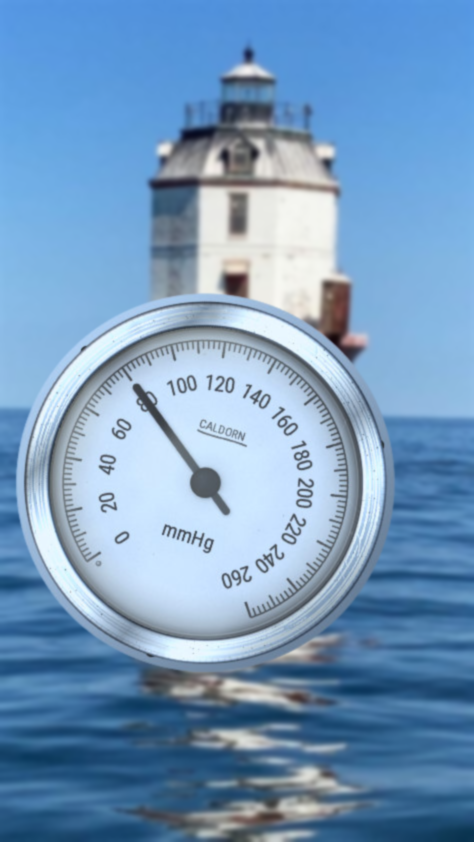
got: {"value": 80, "unit": "mmHg"}
